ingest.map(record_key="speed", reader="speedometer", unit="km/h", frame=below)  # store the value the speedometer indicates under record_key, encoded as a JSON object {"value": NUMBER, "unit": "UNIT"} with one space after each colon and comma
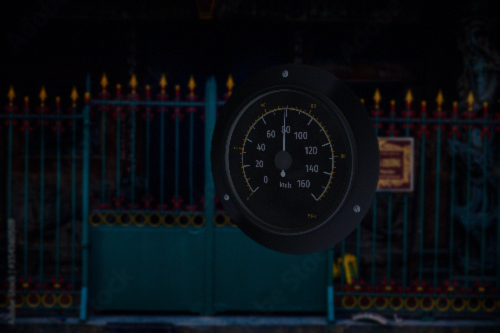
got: {"value": 80, "unit": "km/h"}
